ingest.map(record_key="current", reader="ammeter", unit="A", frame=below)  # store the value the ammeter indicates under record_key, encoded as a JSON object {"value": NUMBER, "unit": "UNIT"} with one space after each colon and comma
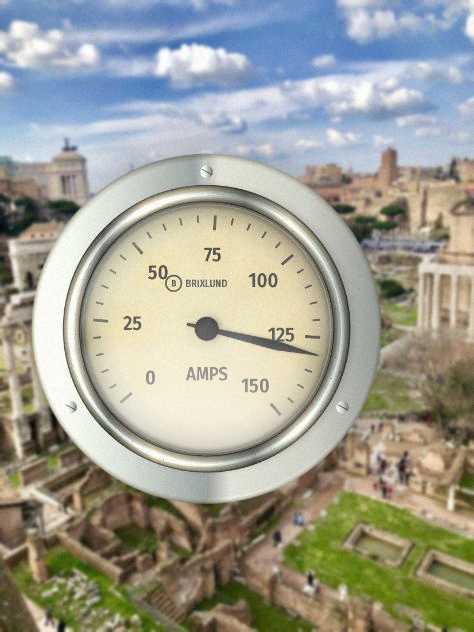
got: {"value": 130, "unit": "A"}
